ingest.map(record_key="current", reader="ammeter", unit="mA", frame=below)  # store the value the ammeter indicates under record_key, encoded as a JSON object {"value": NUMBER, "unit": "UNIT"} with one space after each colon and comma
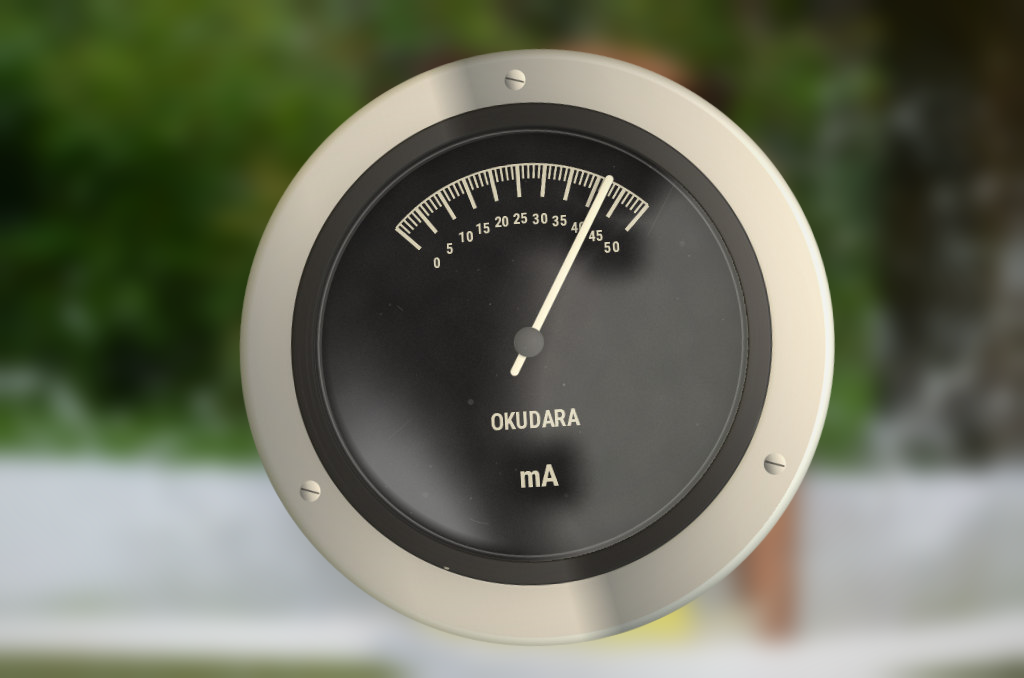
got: {"value": 42, "unit": "mA"}
